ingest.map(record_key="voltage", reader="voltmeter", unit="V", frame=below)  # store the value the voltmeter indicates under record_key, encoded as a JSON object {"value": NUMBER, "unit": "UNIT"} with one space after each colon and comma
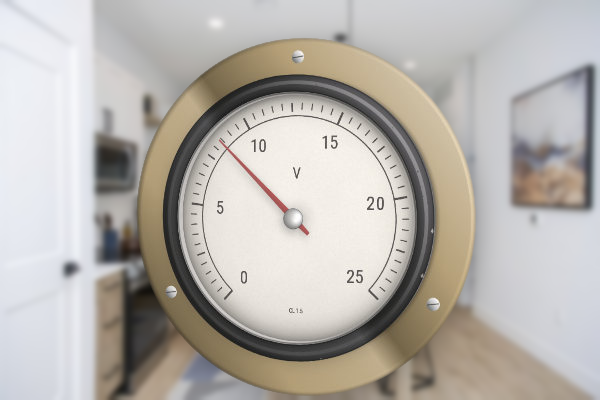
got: {"value": 8.5, "unit": "V"}
